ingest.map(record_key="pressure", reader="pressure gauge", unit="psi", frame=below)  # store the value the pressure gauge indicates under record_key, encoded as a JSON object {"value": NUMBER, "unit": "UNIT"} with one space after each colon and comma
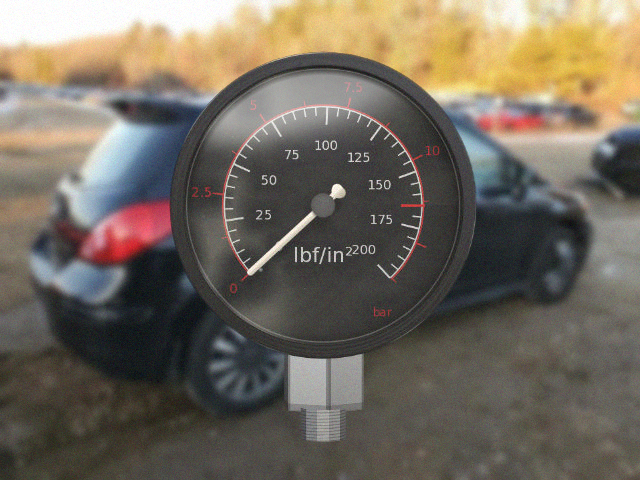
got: {"value": 0, "unit": "psi"}
